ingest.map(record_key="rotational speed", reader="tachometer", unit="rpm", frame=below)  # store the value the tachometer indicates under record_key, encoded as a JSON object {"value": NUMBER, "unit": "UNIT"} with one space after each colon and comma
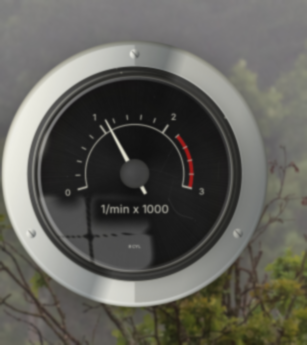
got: {"value": 1100, "unit": "rpm"}
